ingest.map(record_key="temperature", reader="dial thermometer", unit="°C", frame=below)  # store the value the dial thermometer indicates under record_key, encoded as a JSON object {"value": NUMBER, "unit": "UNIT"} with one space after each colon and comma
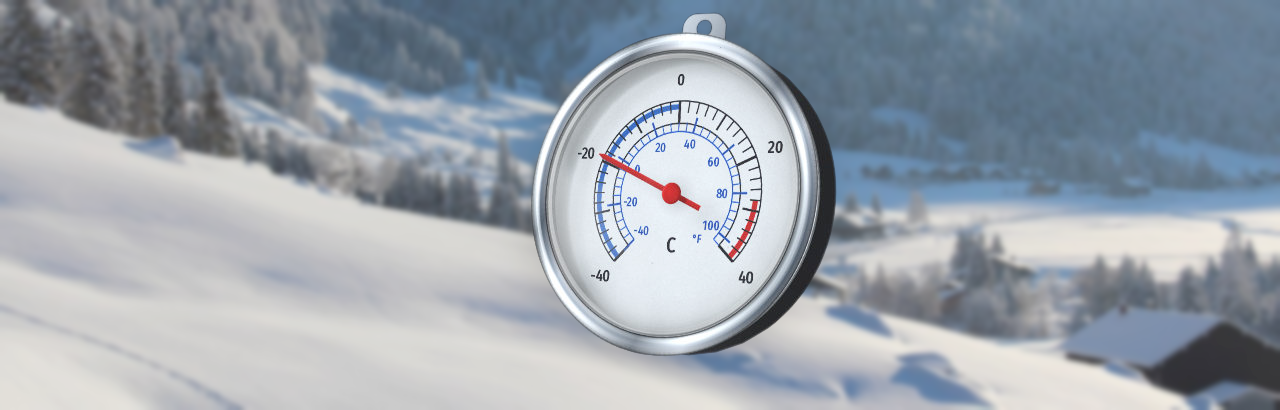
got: {"value": -19, "unit": "°C"}
